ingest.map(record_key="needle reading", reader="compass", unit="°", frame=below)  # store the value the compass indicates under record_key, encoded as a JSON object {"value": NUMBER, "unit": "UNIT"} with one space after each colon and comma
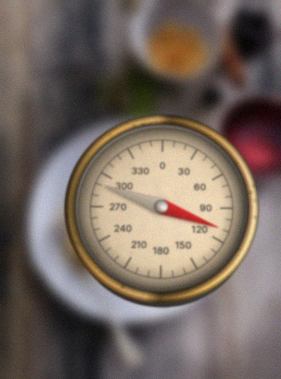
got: {"value": 110, "unit": "°"}
